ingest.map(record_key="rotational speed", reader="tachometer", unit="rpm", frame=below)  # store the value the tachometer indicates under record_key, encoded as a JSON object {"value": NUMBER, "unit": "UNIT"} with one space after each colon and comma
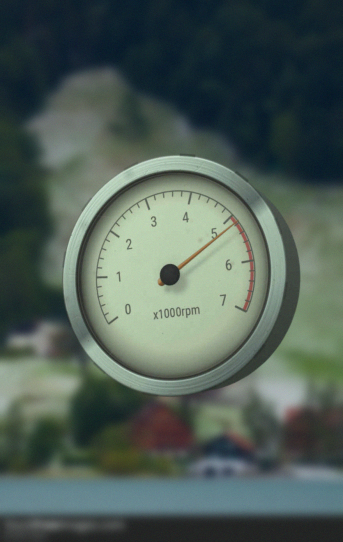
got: {"value": 5200, "unit": "rpm"}
